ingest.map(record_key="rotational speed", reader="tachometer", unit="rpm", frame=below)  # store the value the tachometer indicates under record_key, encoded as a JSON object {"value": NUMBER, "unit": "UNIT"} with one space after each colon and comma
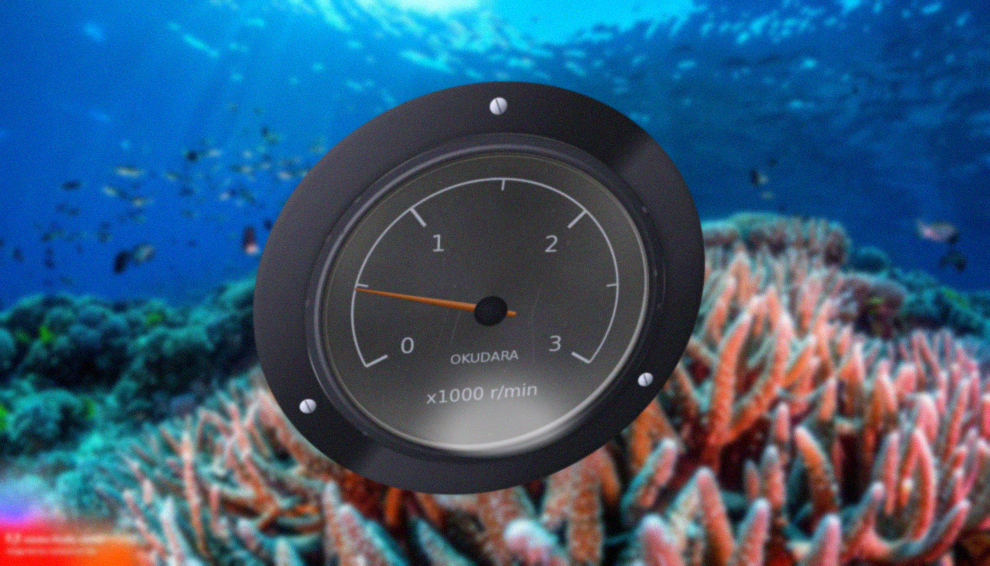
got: {"value": 500, "unit": "rpm"}
